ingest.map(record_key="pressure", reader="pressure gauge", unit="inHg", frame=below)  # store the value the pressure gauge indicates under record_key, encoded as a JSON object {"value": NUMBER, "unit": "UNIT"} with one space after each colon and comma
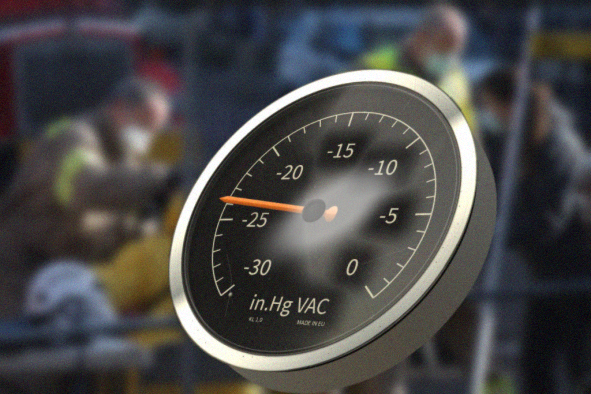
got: {"value": -24, "unit": "inHg"}
